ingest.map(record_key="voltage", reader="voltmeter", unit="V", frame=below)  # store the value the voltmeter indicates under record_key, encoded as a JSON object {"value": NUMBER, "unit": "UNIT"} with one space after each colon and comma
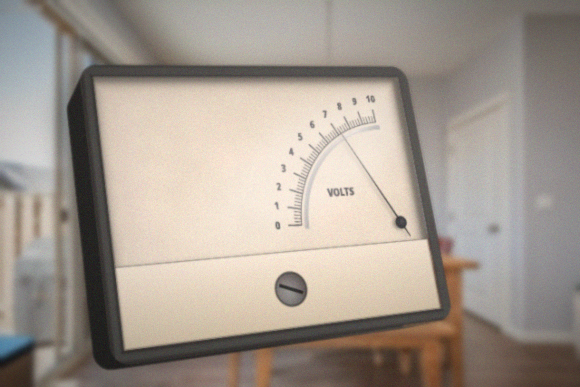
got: {"value": 7, "unit": "V"}
